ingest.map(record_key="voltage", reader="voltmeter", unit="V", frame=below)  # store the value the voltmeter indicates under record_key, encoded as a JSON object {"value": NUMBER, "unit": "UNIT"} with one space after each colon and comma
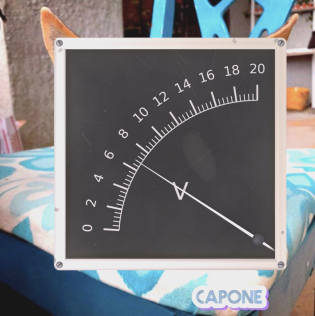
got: {"value": 6.8, "unit": "V"}
